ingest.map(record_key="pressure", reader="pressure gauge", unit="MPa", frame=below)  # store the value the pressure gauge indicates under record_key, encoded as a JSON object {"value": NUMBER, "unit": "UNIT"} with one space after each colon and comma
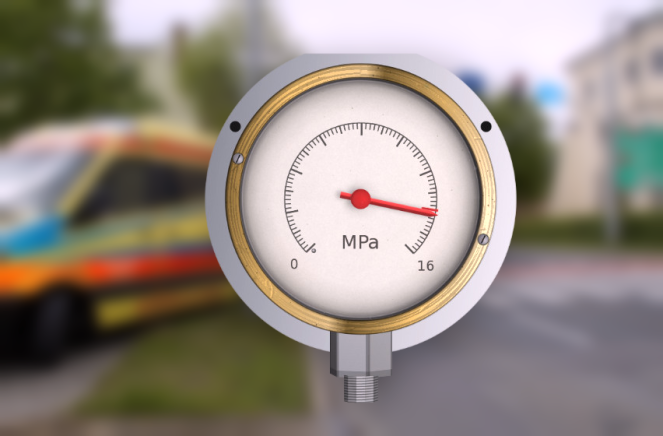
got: {"value": 14, "unit": "MPa"}
